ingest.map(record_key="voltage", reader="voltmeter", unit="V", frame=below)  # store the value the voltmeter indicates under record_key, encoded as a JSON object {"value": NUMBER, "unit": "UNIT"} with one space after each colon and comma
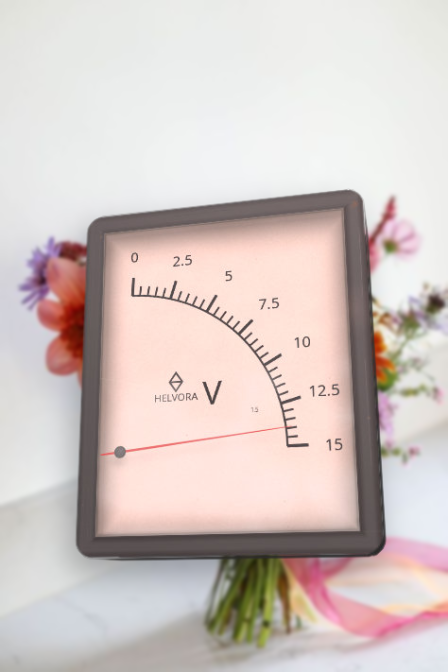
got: {"value": 14, "unit": "V"}
